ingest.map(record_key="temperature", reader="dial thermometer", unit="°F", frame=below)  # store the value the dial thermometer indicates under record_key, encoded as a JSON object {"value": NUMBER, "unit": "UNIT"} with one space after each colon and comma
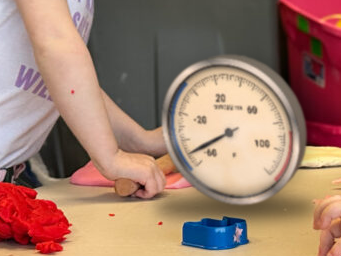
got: {"value": -50, "unit": "°F"}
